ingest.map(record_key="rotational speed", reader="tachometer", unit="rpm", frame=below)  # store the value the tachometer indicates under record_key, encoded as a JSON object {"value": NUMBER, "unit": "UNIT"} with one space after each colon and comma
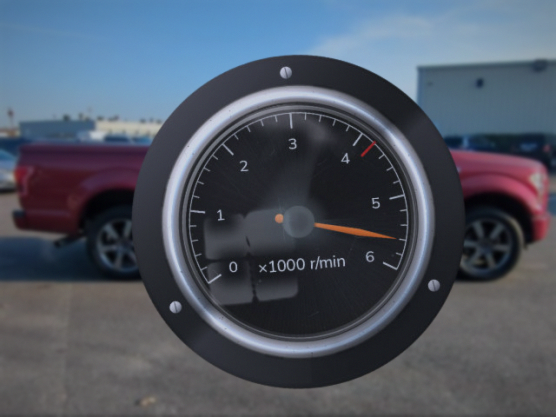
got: {"value": 5600, "unit": "rpm"}
